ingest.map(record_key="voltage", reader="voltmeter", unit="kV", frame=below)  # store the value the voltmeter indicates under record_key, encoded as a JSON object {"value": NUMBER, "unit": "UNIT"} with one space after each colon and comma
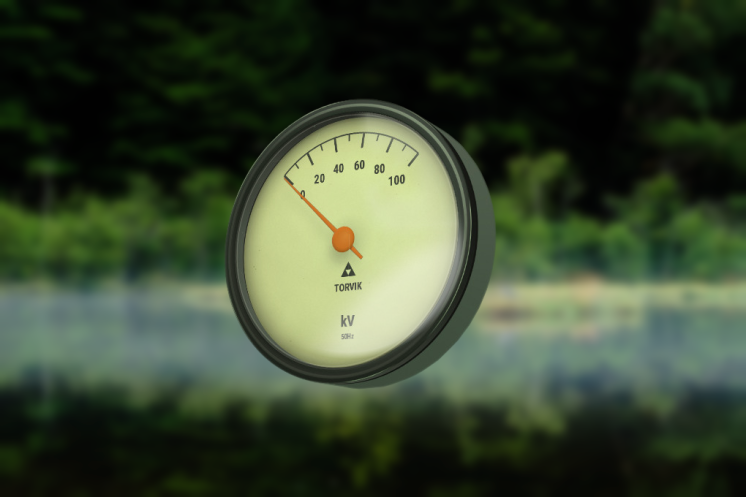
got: {"value": 0, "unit": "kV"}
